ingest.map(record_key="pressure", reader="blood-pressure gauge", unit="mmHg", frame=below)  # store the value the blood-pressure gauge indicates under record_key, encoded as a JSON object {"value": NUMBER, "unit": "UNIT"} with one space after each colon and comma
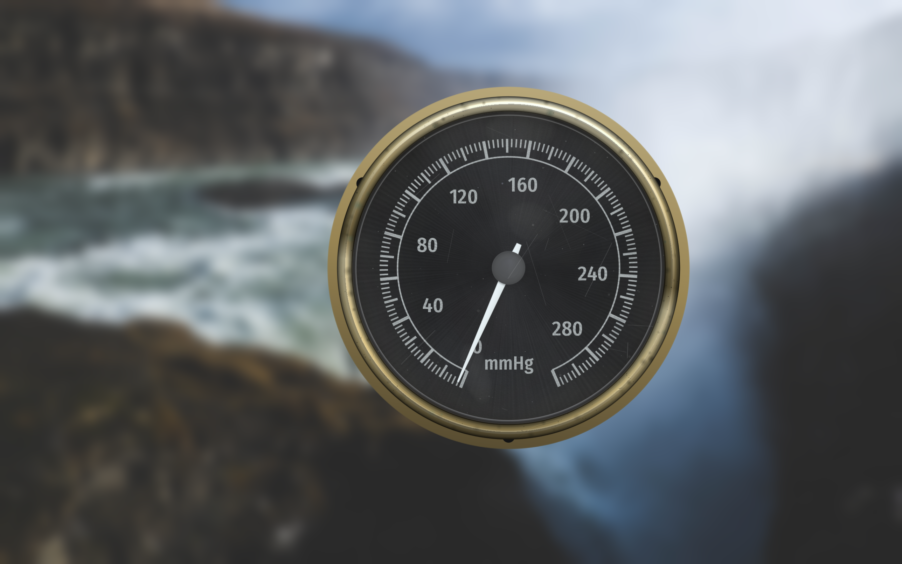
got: {"value": 2, "unit": "mmHg"}
